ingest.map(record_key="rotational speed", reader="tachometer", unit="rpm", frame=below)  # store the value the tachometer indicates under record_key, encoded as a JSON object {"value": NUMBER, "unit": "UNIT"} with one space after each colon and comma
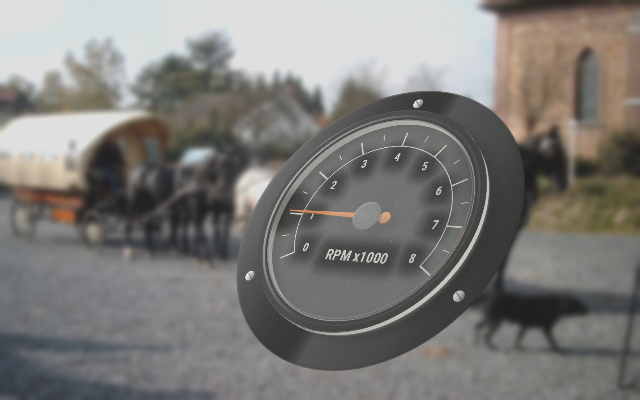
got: {"value": 1000, "unit": "rpm"}
